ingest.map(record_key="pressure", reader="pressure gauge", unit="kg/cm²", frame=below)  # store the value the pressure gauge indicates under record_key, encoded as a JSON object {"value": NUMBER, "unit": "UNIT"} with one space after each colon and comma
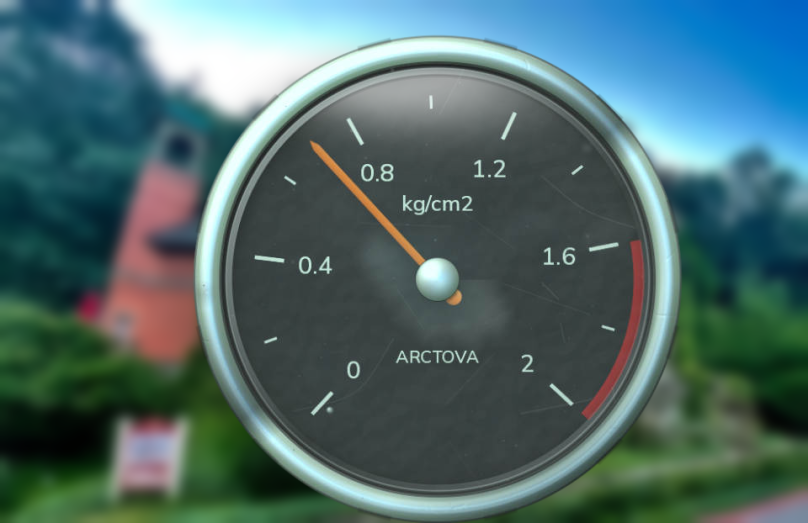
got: {"value": 0.7, "unit": "kg/cm²"}
